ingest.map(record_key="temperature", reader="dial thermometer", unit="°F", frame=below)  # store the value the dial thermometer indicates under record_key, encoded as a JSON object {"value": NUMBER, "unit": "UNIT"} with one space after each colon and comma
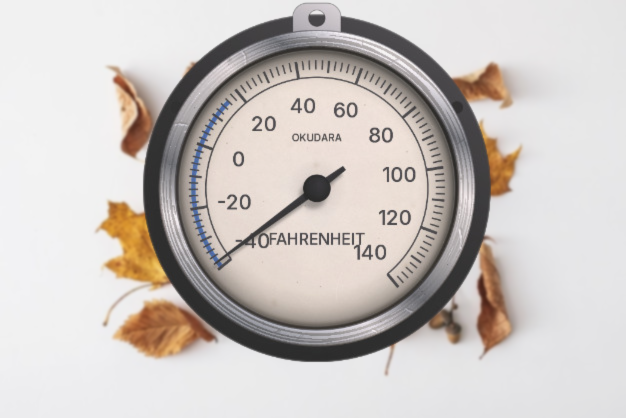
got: {"value": -38, "unit": "°F"}
